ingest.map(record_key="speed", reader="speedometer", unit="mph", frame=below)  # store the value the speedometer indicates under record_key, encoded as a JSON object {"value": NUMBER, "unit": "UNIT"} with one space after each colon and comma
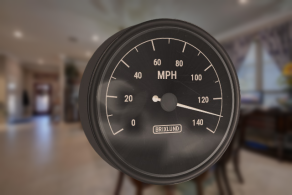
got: {"value": 130, "unit": "mph"}
